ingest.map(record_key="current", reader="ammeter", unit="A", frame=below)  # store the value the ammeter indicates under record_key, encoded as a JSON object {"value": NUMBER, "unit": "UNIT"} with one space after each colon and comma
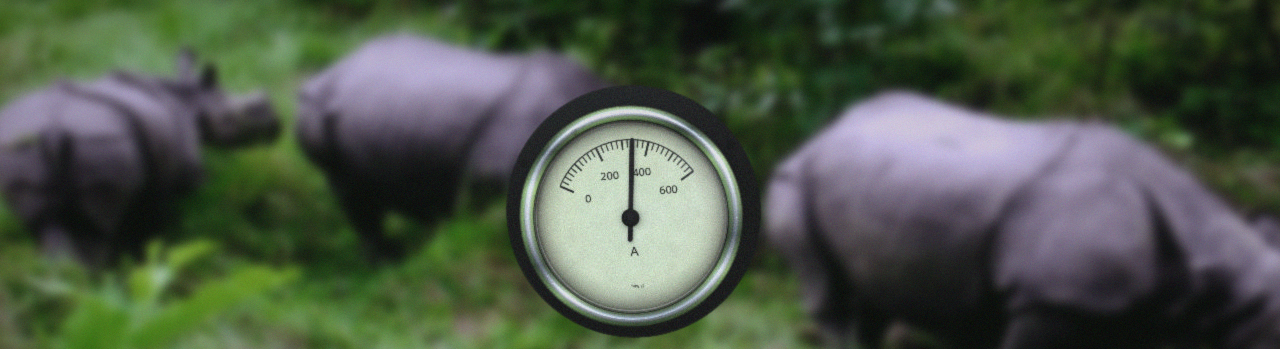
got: {"value": 340, "unit": "A"}
